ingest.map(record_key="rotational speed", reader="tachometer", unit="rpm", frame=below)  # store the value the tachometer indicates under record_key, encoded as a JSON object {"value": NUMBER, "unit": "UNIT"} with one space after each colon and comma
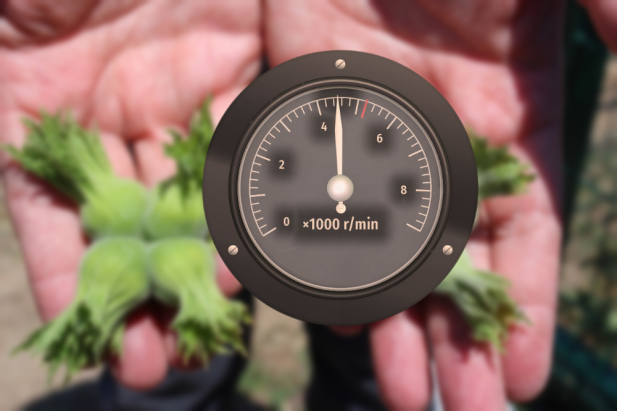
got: {"value": 4500, "unit": "rpm"}
